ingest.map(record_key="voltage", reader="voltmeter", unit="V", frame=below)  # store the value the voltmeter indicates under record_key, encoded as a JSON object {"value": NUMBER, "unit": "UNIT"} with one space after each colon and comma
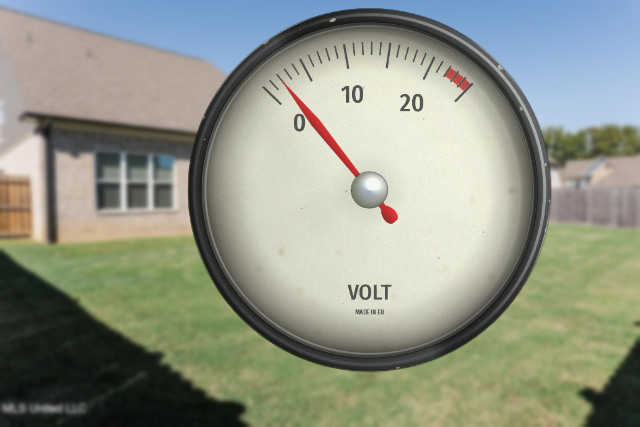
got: {"value": 2, "unit": "V"}
